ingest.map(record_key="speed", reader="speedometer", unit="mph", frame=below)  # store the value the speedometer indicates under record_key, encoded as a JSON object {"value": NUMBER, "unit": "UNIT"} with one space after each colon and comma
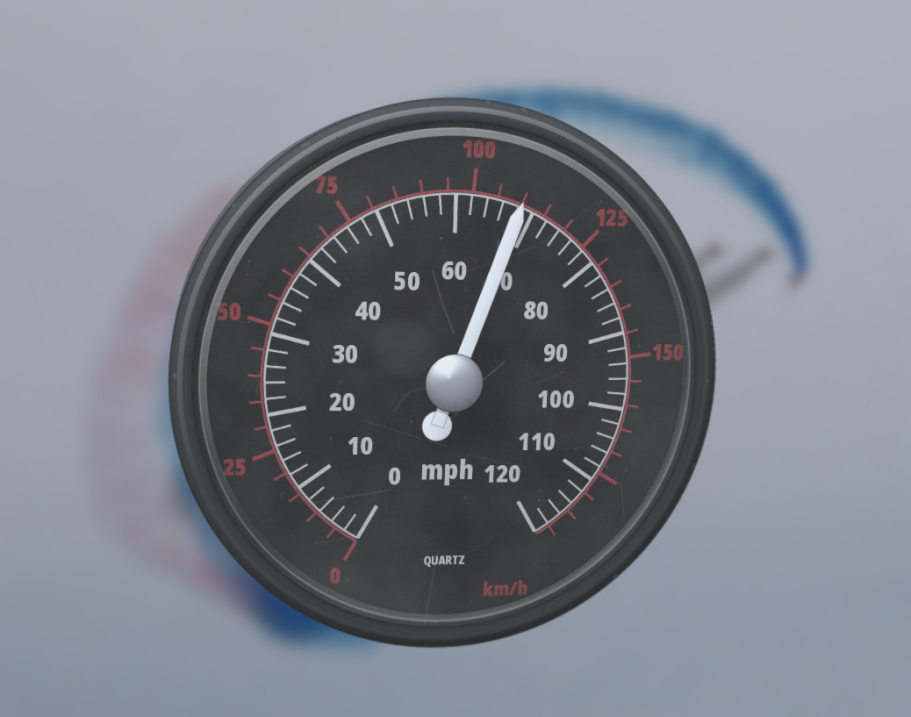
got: {"value": 68, "unit": "mph"}
